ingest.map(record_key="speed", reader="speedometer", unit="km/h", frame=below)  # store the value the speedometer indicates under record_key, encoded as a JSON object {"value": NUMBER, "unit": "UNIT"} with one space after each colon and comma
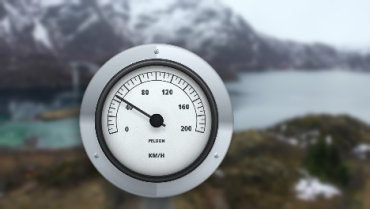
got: {"value": 45, "unit": "km/h"}
